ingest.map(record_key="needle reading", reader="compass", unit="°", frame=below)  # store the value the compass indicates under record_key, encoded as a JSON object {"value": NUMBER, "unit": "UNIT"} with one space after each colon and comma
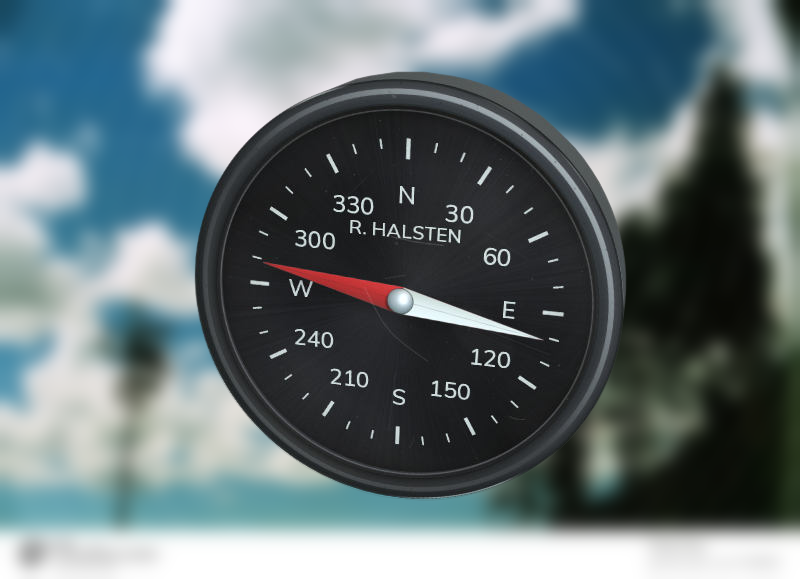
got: {"value": 280, "unit": "°"}
